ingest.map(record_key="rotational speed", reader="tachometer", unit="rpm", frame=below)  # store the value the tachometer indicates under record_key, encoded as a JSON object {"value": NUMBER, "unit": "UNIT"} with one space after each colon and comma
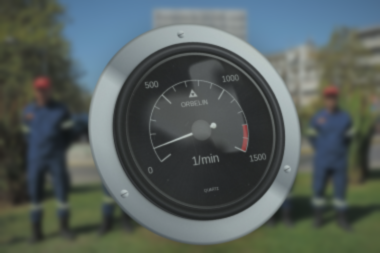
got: {"value": 100, "unit": "rpm"}
